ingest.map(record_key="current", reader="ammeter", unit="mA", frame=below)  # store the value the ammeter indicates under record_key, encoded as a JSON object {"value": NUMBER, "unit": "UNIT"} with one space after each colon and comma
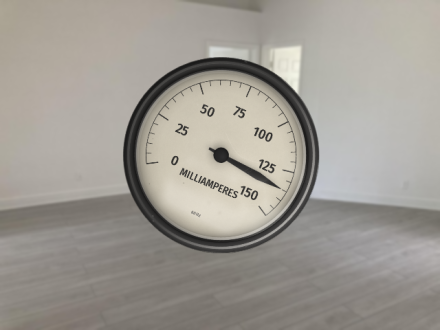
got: {"value": 135, "unit": "mA"}
